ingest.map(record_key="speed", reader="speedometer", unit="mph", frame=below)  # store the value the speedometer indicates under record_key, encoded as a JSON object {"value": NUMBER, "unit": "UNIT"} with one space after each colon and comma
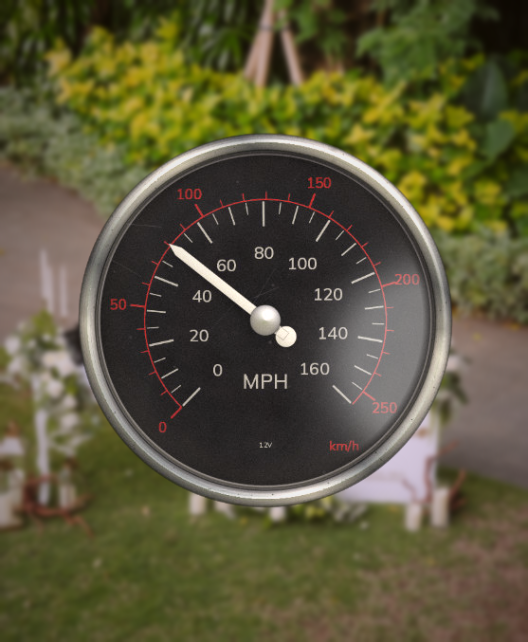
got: {"value": 50, "unit": "mph"}
